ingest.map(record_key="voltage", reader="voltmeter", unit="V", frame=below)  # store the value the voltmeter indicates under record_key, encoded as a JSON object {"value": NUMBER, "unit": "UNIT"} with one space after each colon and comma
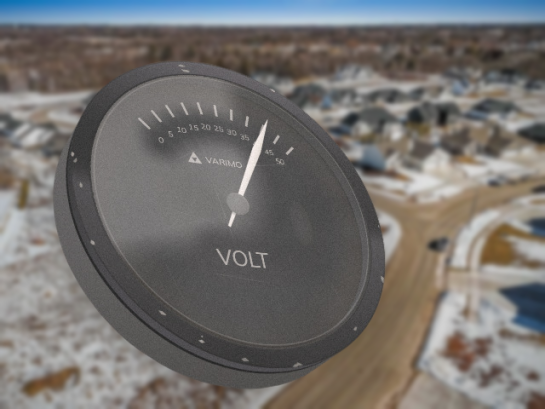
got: {"value": 40, "unit": "V"}
